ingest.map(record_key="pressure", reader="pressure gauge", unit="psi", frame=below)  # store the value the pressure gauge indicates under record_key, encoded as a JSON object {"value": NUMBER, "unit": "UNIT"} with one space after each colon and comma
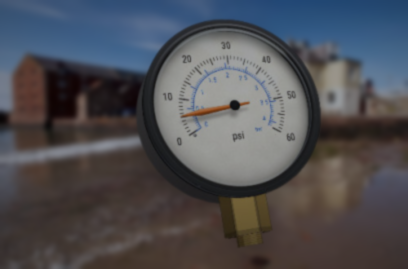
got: {"value": 5, "unit": "psi"}
